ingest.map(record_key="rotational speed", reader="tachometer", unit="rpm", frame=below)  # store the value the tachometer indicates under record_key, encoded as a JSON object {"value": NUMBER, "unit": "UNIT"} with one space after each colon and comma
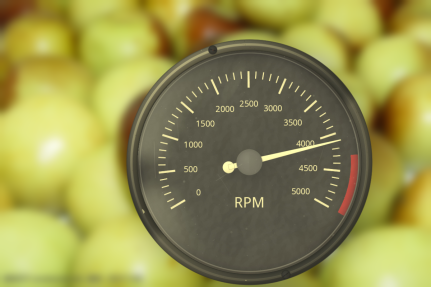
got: {"value": 4100, "unit": "rpm"}
